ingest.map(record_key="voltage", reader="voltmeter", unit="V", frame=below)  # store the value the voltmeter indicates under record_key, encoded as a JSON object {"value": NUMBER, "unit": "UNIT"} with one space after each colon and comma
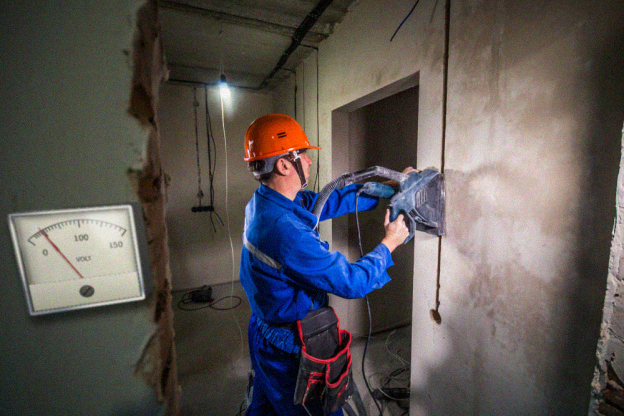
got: {"value": 50, "unit": "V"}
